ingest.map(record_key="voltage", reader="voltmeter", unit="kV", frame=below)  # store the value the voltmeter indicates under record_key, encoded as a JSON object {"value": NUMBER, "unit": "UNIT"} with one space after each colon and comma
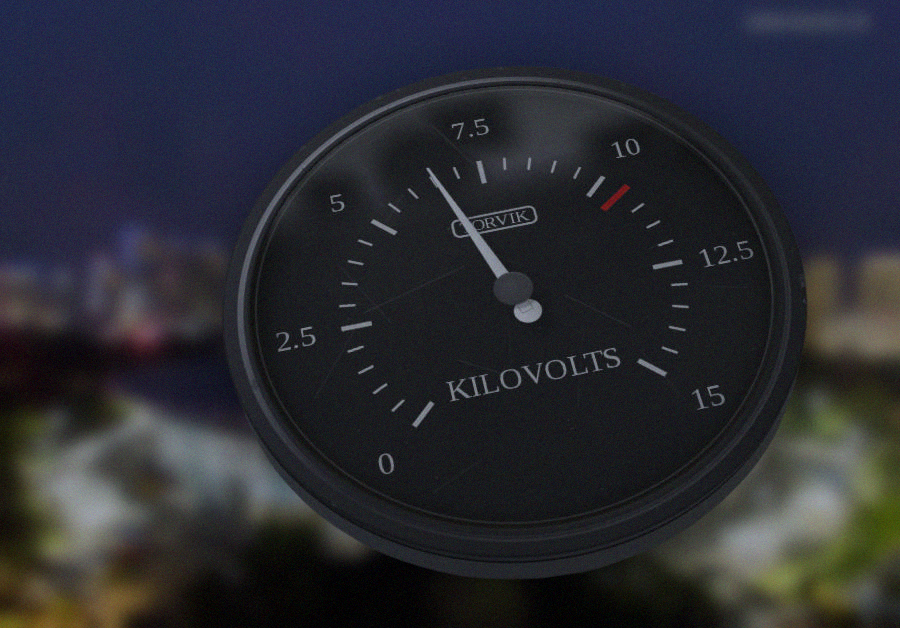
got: {"value": 6.5, "unit": "kV"}
